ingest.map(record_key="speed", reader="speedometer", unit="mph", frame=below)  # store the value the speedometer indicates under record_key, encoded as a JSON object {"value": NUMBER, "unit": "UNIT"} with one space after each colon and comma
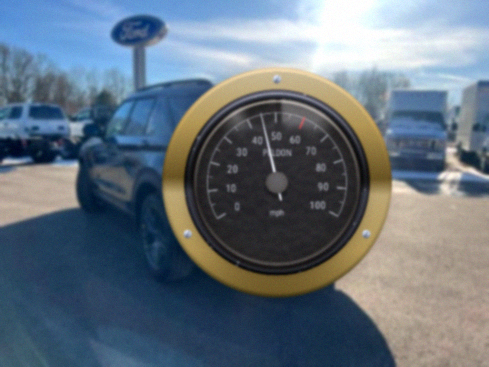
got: {"value": 45, "unit": "mph"}
